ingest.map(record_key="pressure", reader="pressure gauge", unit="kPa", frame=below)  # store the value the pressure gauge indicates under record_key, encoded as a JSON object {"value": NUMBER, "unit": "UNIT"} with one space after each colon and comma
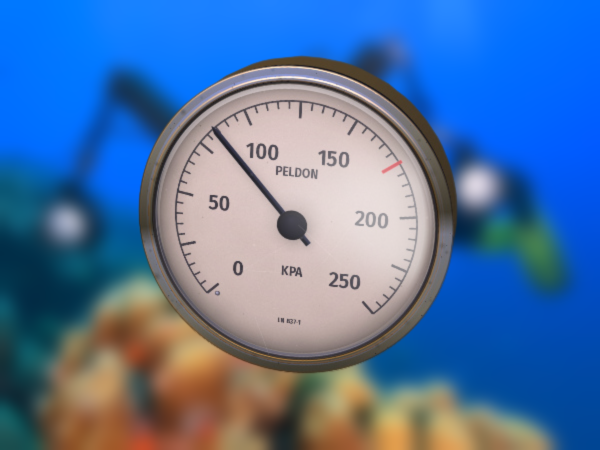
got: {"value": 85, "unit": "kPa"}
